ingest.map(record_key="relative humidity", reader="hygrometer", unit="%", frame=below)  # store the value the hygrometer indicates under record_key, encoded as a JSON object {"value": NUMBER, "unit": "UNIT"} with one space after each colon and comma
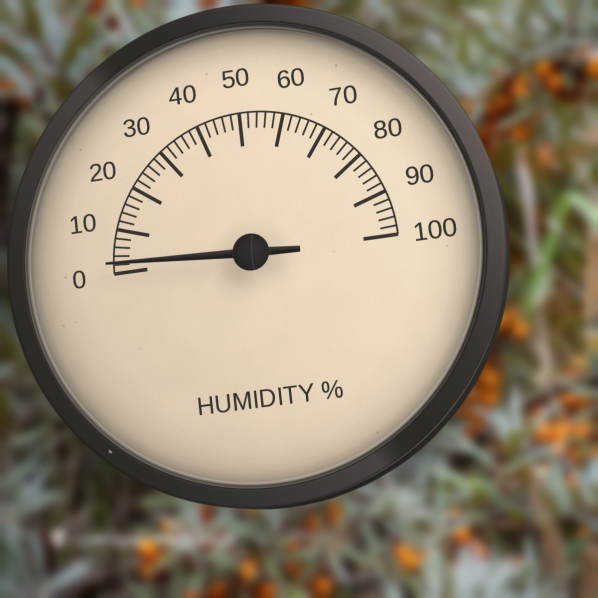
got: {"value": 2, "unit": "%"}
